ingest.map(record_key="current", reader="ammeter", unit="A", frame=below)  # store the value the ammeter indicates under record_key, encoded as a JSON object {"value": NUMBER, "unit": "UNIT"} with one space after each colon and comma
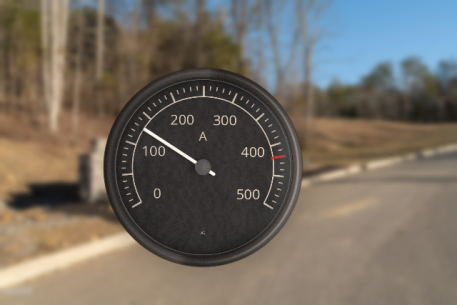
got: {"value": 130, "unit": "A"}
